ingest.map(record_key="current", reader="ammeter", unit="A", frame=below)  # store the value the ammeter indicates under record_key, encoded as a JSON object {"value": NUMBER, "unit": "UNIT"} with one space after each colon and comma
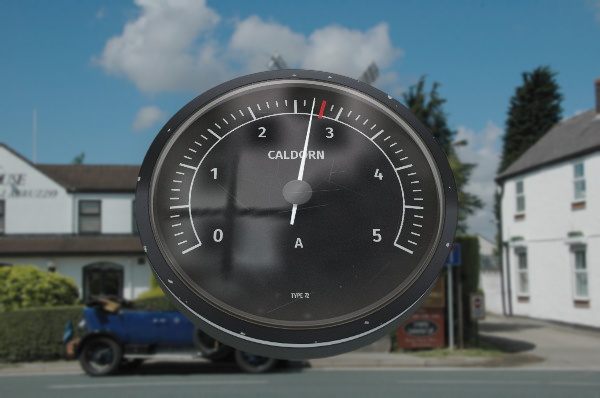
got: {"value": 2.7, "unit": "A"}
